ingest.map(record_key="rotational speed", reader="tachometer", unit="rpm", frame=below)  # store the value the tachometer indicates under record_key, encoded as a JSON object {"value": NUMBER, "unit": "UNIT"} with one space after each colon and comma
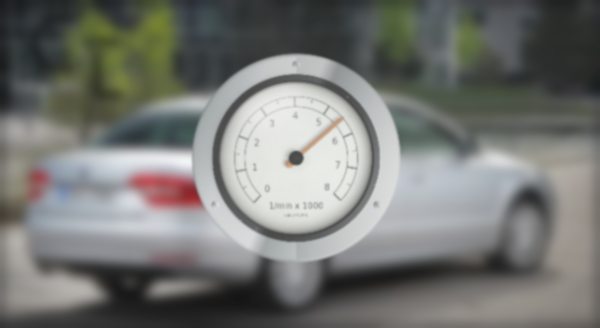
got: {"value": 5500, "unit": "rpm"}
